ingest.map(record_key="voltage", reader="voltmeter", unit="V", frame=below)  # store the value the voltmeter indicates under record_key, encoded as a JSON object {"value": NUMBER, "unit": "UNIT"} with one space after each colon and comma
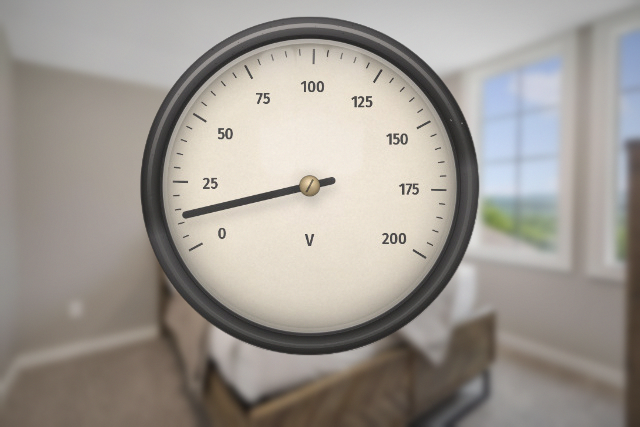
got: {"value": 12.5, "unit": "V"}
